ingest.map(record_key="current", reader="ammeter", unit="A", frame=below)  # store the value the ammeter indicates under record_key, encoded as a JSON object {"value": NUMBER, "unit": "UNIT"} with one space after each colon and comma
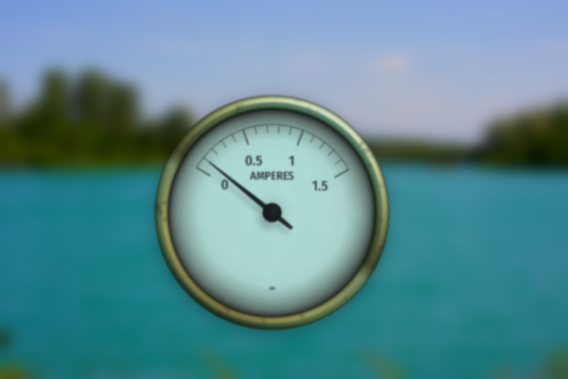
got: {"value": 0.1, "unit": "A"}
